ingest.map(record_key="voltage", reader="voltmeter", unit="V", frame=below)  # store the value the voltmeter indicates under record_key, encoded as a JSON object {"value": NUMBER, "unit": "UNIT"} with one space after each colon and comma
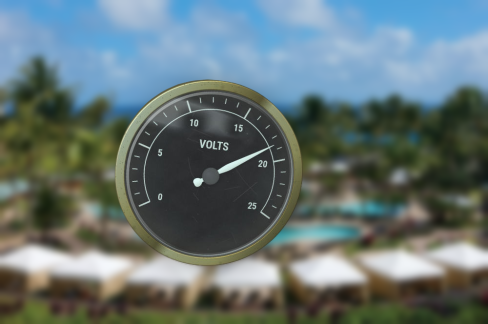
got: {"value": 18.5, "unit": "V"}
